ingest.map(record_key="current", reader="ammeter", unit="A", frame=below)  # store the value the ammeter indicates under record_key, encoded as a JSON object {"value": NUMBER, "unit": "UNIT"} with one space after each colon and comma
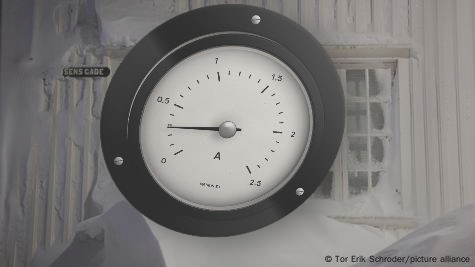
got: {"value": 0.3, "unit": "A"}
